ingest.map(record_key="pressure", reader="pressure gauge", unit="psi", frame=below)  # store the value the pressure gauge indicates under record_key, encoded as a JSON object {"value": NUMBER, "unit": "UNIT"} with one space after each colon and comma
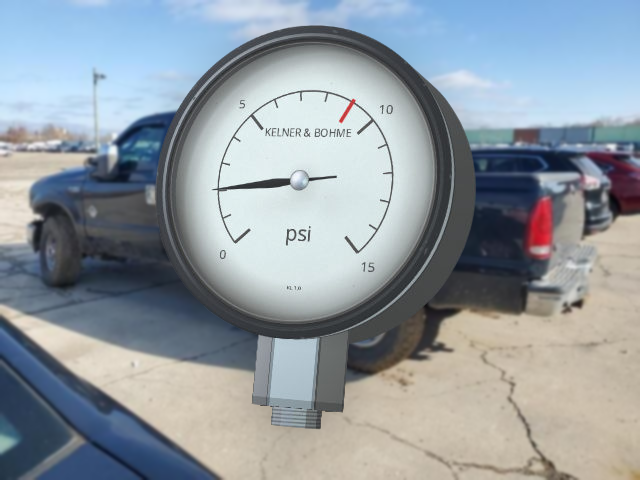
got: {"value": 2, "unit": "psi"}
